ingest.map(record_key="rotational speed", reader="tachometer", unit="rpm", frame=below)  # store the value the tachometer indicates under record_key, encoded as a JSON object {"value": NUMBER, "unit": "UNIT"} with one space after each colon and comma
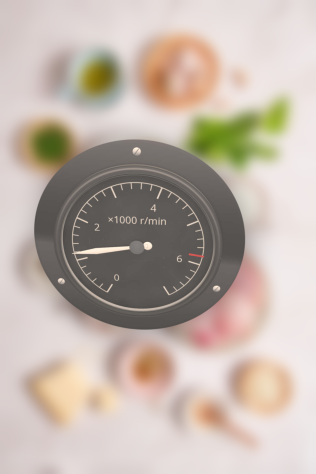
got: {"value": 1200, "unit": "rpm"}
